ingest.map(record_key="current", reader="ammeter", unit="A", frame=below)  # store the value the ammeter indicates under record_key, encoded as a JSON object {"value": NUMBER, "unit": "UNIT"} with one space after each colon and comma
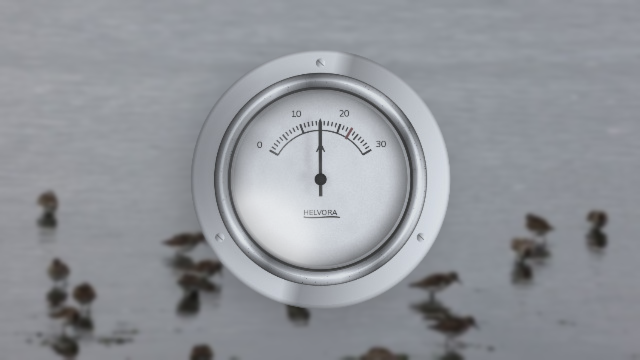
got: {"value": 15, "unit": "A"}
